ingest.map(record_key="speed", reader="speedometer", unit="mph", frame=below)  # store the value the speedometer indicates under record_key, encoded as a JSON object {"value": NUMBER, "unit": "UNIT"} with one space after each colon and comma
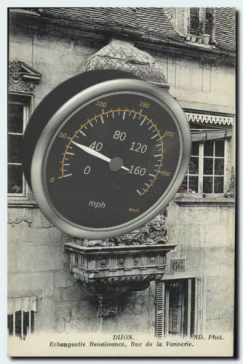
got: {"value": 30, "unit": "mph"}
